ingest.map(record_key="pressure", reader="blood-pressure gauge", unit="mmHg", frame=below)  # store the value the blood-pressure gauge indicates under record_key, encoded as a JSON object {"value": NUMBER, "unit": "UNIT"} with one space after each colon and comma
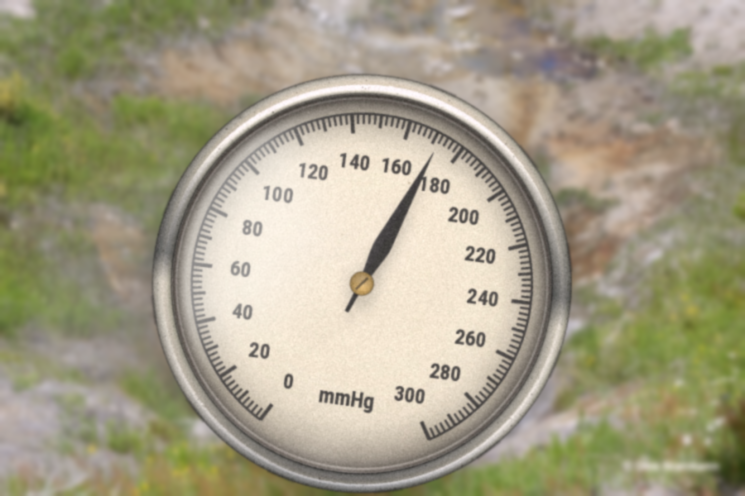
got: {"value": 172, "unit": "mmHg"}
